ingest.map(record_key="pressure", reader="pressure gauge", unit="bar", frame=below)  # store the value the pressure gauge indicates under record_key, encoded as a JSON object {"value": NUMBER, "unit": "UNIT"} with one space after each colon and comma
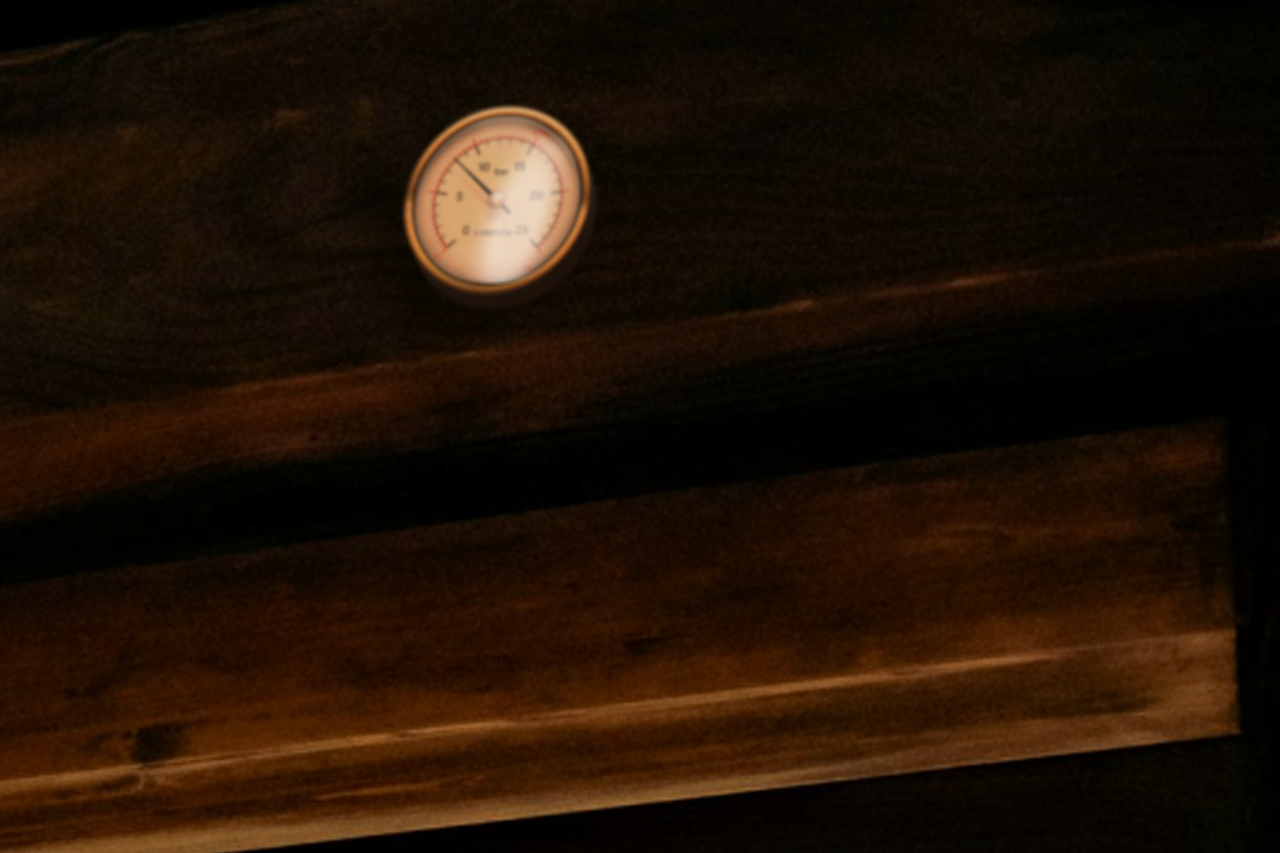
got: {"value": 8, "unit": "bar"}
